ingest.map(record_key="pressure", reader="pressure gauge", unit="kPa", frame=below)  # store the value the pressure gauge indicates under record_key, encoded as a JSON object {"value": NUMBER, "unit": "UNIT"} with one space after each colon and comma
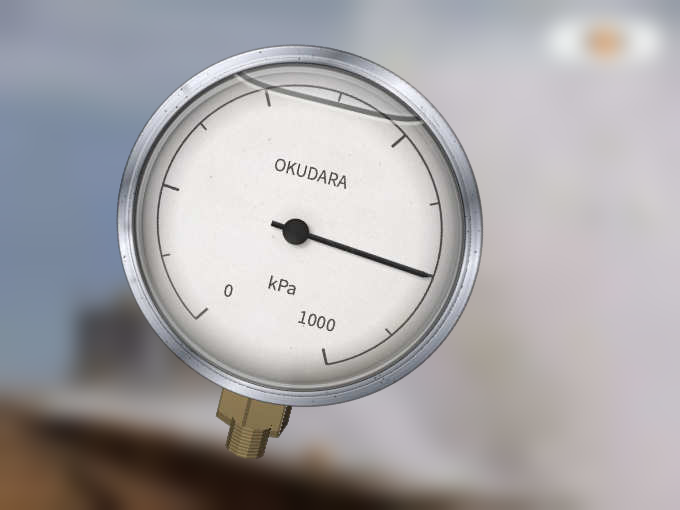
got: {"value": 800, "unit": "kPa"}
